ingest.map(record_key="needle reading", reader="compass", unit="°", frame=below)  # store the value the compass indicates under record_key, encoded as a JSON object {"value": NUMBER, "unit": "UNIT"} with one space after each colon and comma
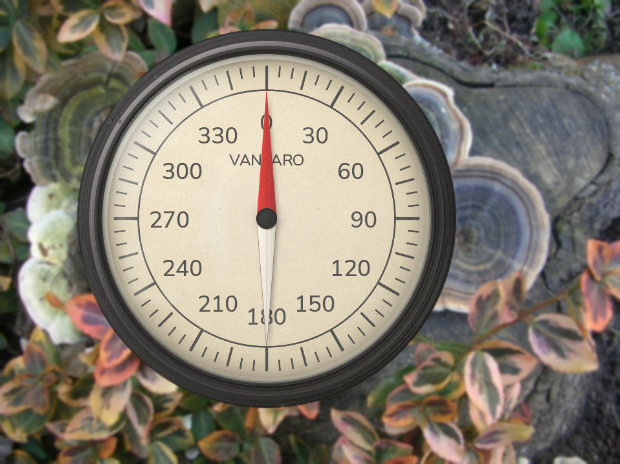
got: {"value": 0, "unit": "°"}
